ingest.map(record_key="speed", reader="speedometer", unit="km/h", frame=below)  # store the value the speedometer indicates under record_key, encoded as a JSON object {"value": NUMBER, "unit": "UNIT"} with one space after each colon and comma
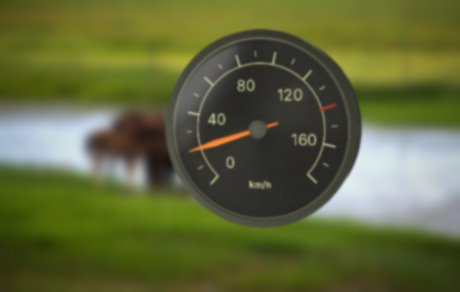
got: {"value": 20, "unit": "km/h"}
